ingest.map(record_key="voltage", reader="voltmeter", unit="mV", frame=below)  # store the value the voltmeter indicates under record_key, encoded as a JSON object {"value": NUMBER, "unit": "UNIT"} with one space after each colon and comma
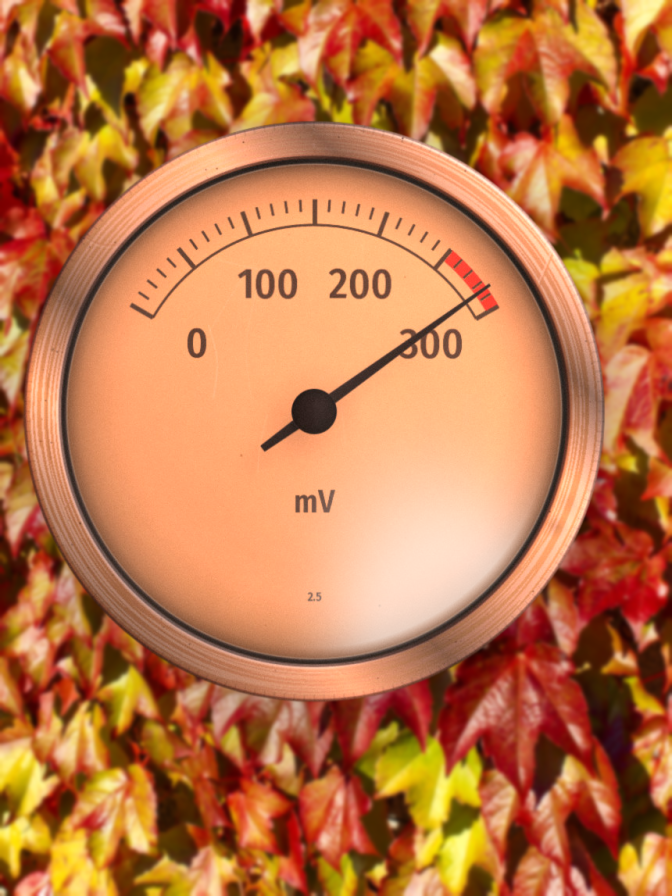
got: {"value": 285, "unit": "mV"}
